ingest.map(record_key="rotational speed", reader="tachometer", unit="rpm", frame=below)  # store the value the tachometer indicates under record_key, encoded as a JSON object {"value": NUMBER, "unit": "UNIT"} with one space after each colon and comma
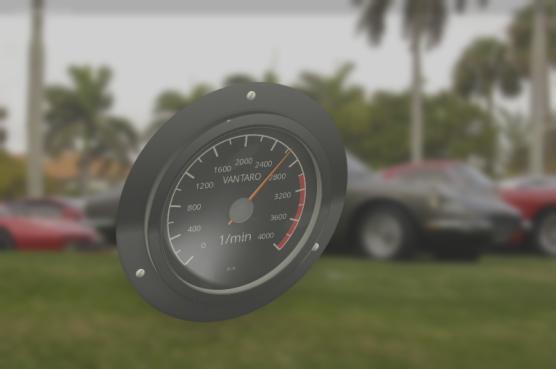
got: {"value": 2600, "unit": "rpm"}
